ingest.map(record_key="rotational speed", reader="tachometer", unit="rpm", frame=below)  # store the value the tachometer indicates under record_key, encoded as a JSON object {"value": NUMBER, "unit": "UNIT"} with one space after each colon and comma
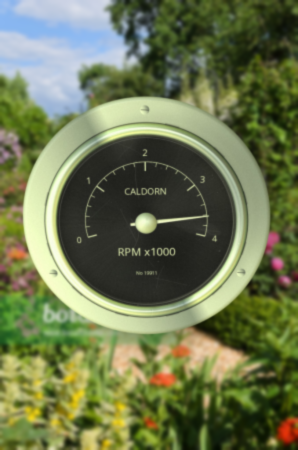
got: {"value": 3600, "unit": "rpm"}
